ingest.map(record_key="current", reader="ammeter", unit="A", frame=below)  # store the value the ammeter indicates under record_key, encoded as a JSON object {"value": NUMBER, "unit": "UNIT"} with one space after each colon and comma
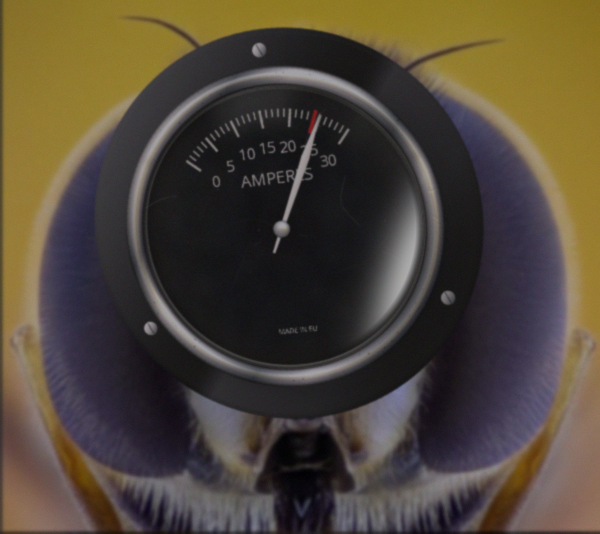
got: {"value": 25, "unit": "A"}
